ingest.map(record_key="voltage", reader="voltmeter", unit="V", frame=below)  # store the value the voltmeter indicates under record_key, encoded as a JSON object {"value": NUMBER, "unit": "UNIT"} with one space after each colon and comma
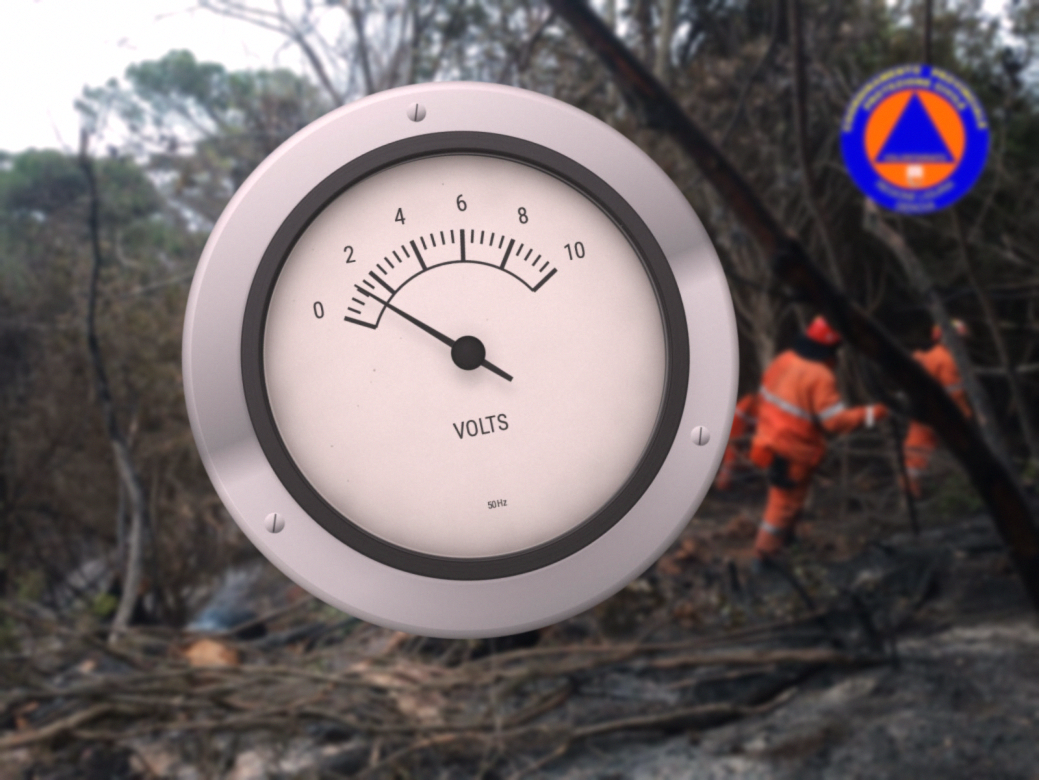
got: {"value": 1.2, "unit": "V"}
